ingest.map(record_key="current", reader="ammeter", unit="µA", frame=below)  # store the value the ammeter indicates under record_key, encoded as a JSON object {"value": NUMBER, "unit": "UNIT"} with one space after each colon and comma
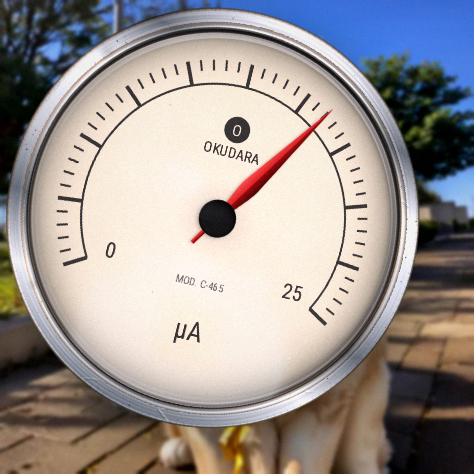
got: {"value": 16, "unit": "µA"}
